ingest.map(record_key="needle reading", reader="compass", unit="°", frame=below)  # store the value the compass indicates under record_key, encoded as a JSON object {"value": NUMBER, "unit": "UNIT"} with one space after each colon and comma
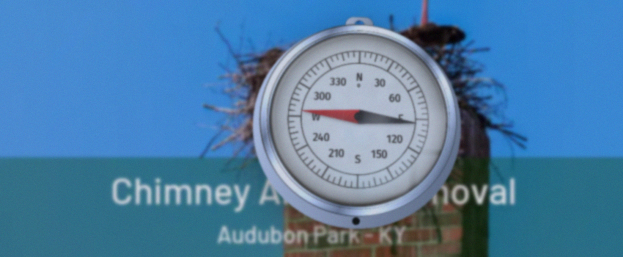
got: {"value": 275, "unit": "°"}
